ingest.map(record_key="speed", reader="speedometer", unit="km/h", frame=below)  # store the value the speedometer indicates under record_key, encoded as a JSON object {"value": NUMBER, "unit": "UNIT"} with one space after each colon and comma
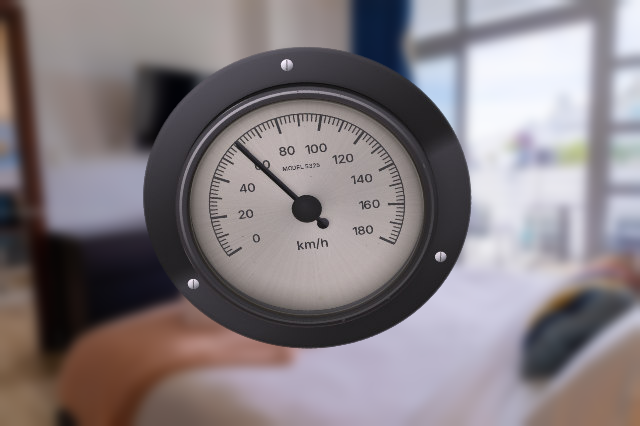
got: {"value": 60, "unit": "km/h"}
